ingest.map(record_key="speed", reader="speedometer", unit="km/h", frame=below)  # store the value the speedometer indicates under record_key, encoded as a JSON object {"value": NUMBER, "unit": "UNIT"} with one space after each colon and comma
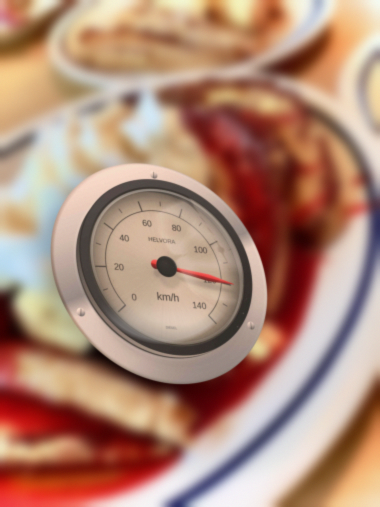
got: {"value": 120, "unit": "km/h"}
